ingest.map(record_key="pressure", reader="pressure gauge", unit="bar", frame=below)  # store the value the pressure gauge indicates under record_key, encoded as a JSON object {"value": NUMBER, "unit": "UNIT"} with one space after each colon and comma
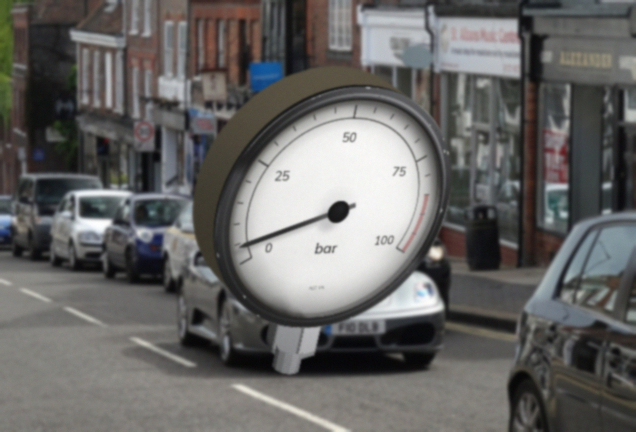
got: {"value": 5, "unit": "bar"}
